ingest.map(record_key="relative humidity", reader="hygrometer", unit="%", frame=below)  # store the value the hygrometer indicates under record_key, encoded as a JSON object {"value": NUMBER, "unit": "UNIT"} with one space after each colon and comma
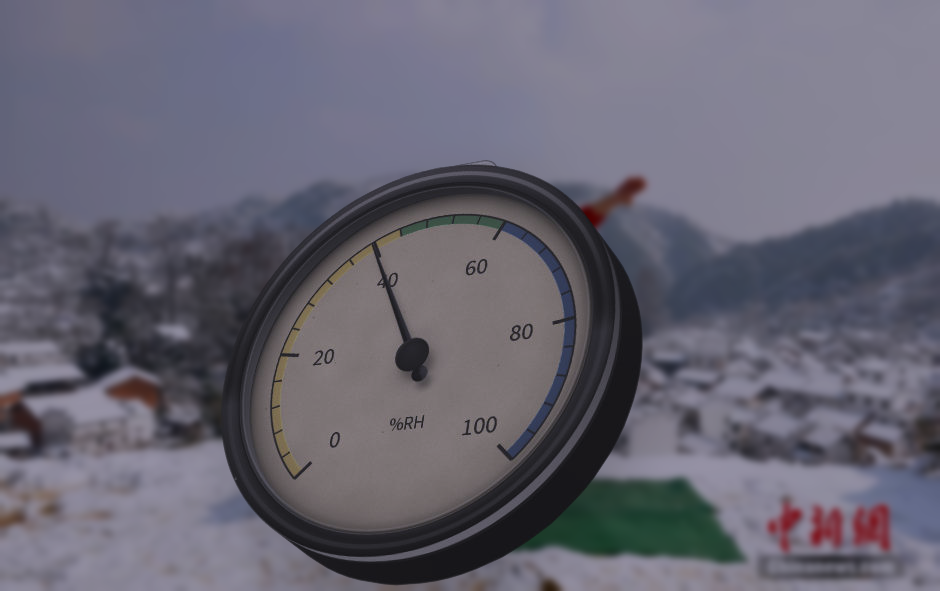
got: {"value": 40, "unit": "%"}
